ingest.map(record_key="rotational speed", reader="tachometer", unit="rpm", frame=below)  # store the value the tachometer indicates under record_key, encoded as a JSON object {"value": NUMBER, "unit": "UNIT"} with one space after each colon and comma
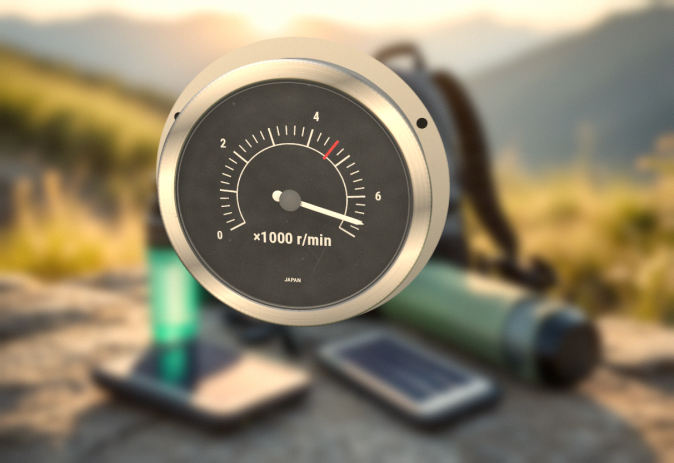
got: {"value": 6600, "unit": "rpm"}
